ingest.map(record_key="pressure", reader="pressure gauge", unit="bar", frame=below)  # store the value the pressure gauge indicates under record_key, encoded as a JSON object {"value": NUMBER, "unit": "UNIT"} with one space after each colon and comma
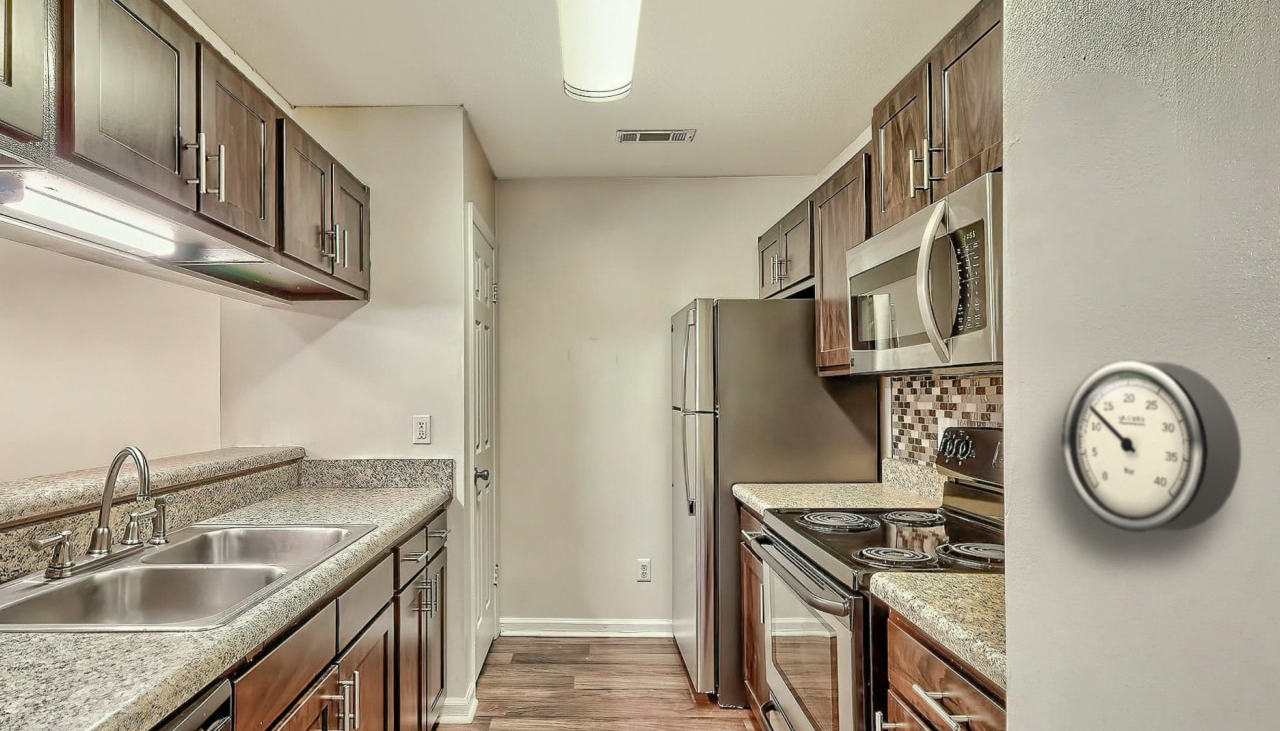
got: {"value": 12.5, "unit": "bar"}
